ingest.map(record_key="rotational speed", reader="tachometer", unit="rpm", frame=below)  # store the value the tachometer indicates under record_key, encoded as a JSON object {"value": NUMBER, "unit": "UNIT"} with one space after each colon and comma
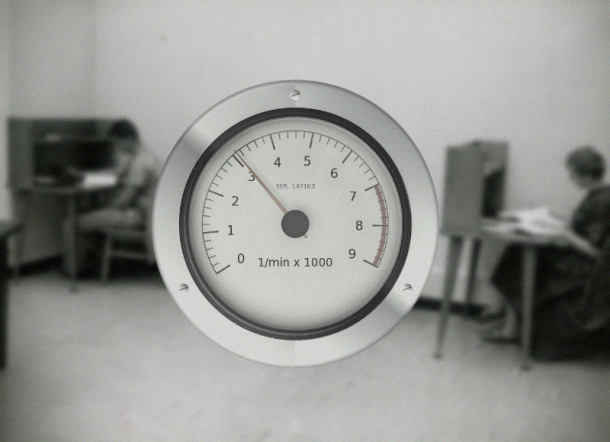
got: {"value": 3100, "unit": "rpm"}
